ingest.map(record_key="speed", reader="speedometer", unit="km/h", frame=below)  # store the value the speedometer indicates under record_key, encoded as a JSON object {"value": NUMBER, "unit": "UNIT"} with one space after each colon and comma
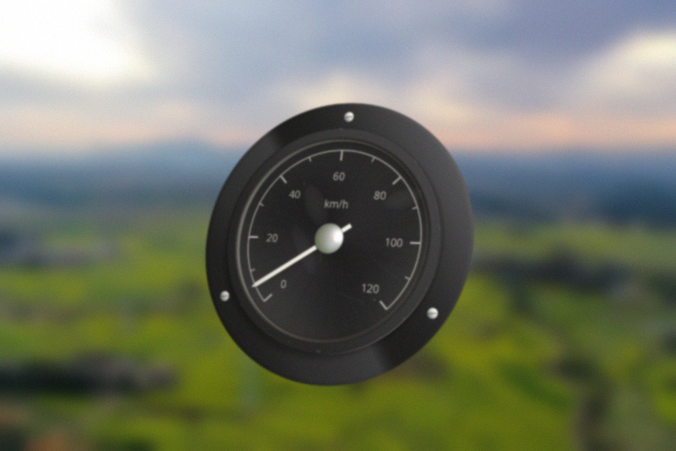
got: {"value": 5, "unit": "km/h"}
